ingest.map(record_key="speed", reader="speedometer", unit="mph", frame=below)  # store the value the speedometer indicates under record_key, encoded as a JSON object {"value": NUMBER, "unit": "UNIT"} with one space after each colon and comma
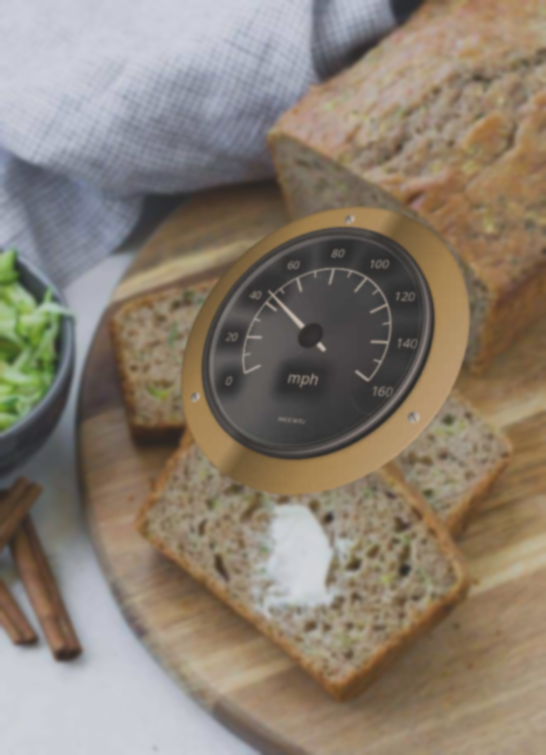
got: {"value": 45, "unit": "mph"}
